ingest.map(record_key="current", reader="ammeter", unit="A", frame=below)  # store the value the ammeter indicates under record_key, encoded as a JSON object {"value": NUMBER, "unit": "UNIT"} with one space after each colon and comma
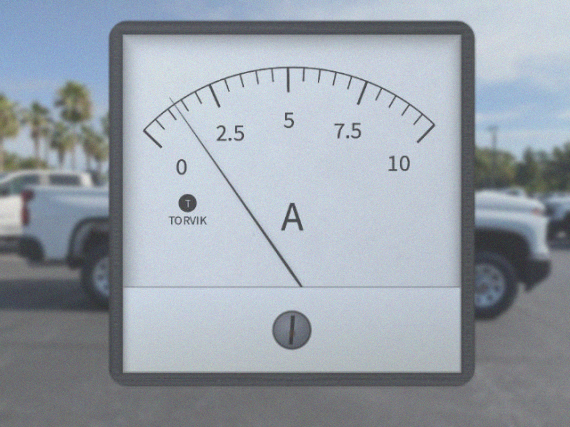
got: {"value": 1.25, "unit": "A"}
